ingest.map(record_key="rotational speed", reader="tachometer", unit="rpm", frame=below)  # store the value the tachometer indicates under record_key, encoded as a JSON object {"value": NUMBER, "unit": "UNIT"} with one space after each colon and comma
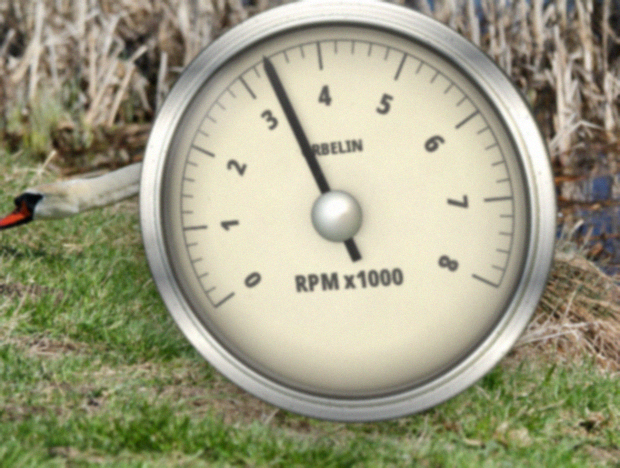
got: {"value": 3400, "unit": "rpm"}
